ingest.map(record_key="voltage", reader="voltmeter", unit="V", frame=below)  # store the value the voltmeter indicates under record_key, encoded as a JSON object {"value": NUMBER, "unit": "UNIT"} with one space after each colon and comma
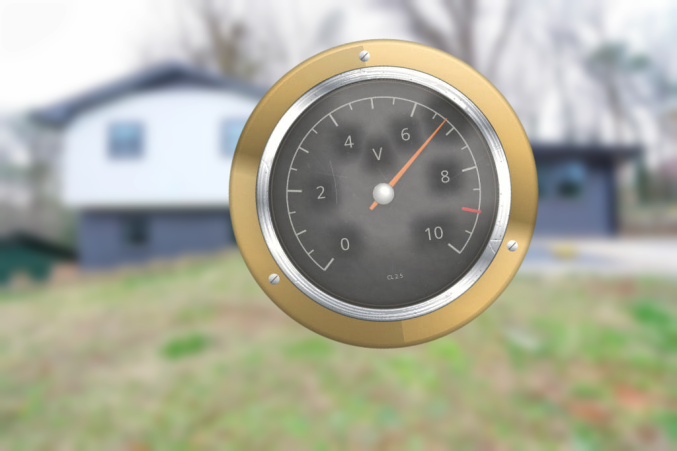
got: {"value": 6.75, "unit": "V"}
